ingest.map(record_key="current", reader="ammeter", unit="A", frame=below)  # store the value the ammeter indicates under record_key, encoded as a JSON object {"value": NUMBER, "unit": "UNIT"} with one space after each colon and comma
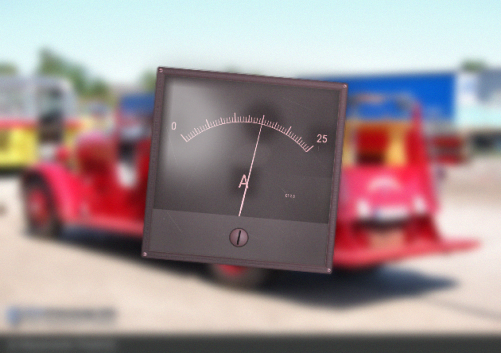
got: {"value": 15, "unit": "A"}
